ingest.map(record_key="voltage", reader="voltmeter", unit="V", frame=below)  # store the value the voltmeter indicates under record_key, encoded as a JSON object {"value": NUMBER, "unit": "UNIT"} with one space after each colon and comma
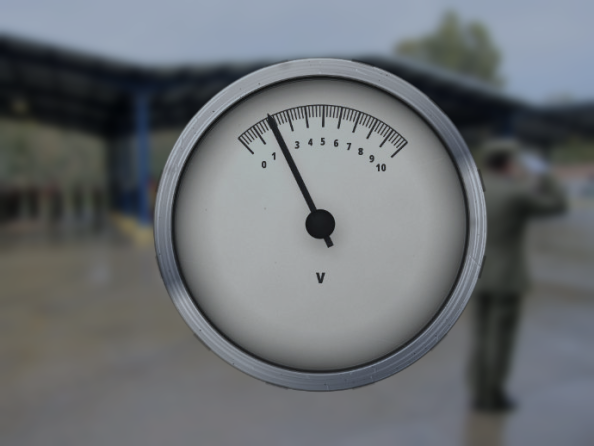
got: {"value": 2, "unit": "V"}
